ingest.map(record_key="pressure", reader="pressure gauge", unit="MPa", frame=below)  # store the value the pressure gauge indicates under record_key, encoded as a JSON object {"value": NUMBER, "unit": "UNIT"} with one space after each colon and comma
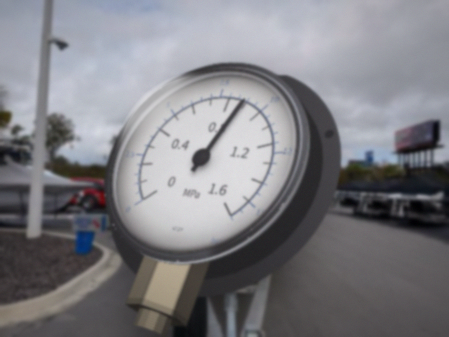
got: {"value": 0.9, "unit": "MPa"}
